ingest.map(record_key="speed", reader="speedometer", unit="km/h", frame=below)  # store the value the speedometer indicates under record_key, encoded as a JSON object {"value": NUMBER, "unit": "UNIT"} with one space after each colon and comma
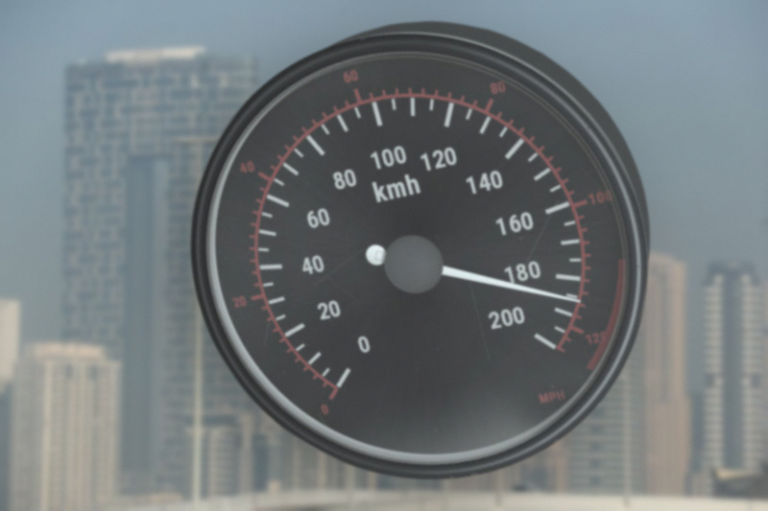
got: {"value": 185, "unit": "km/h"}
